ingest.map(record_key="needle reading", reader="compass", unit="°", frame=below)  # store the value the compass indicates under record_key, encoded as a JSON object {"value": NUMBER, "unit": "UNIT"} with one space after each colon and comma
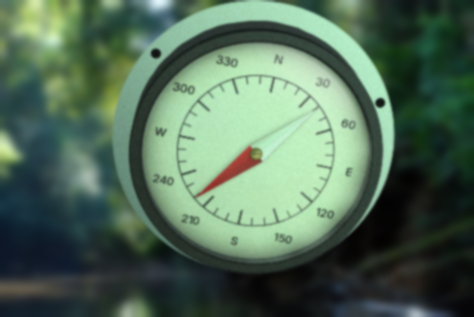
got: {"value": 220, "unit": "°"}
